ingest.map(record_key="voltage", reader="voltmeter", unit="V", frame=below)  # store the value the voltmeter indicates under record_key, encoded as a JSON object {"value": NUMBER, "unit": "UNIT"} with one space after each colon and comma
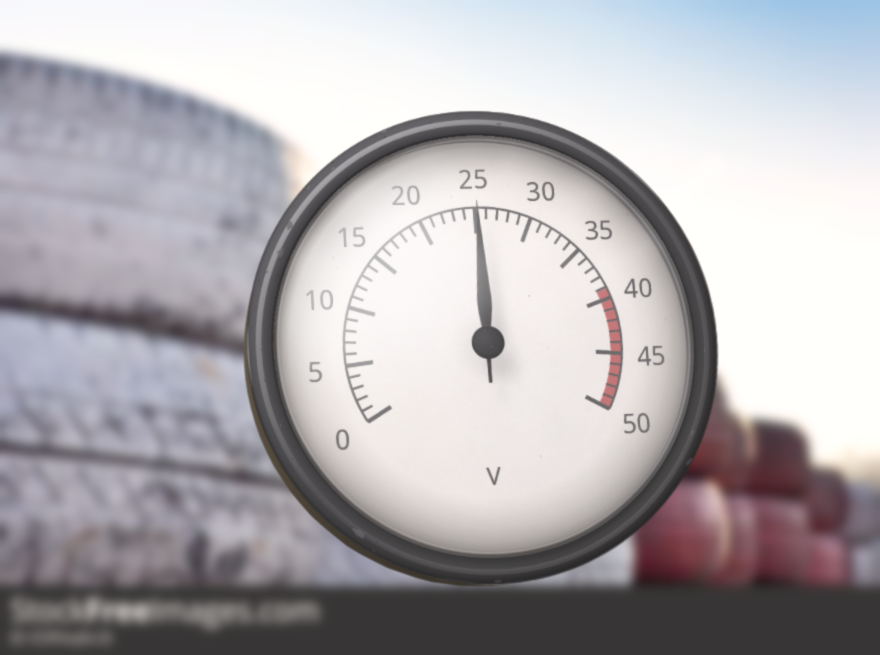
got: {"value": 25, "unit": "V"}
